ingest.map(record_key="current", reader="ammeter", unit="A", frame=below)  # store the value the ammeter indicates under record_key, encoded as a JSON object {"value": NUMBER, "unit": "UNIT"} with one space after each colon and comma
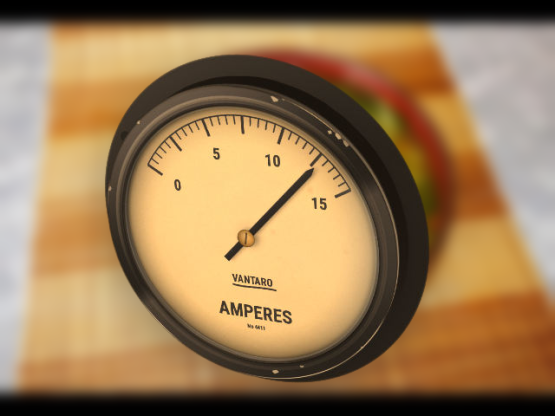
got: {"value": 12.75, "unit": "A"}
